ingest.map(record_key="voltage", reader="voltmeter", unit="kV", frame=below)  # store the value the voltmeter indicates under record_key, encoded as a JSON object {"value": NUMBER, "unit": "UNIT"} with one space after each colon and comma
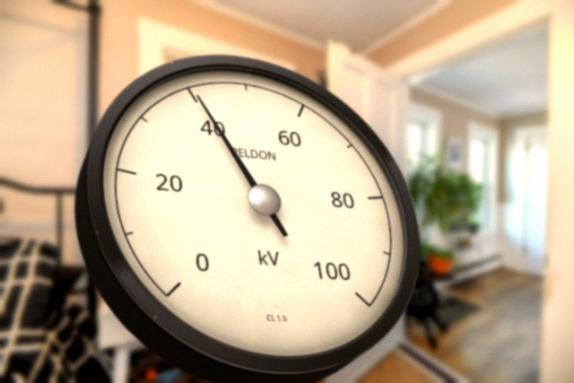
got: {"value": 40, "unit": "kV"}
